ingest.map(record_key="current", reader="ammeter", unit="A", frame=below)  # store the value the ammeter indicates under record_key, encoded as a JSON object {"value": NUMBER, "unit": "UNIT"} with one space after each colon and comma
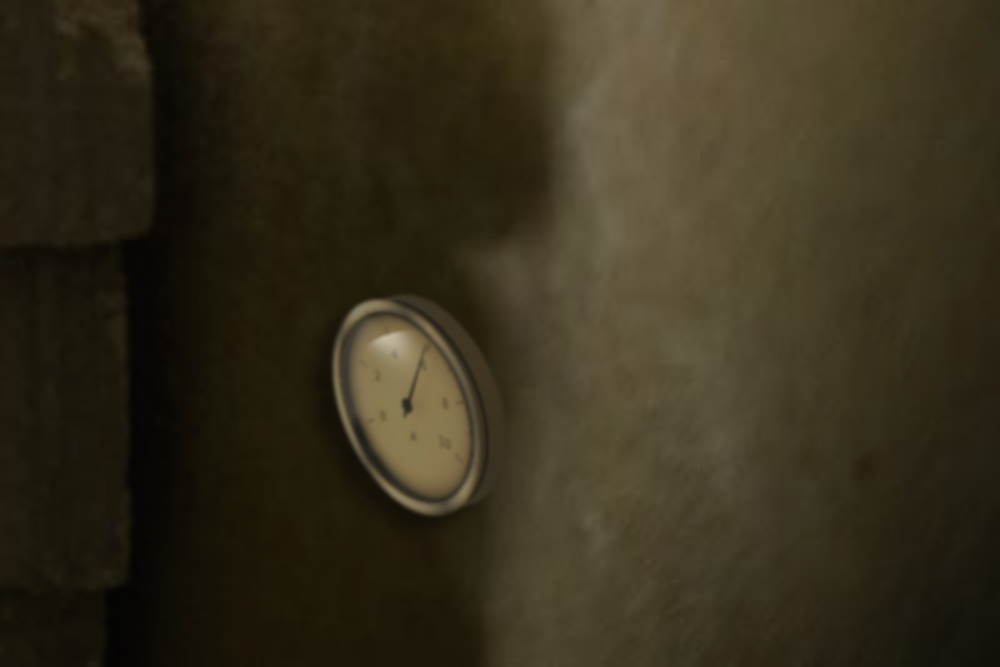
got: {"value": 6, "unit": "A"}
